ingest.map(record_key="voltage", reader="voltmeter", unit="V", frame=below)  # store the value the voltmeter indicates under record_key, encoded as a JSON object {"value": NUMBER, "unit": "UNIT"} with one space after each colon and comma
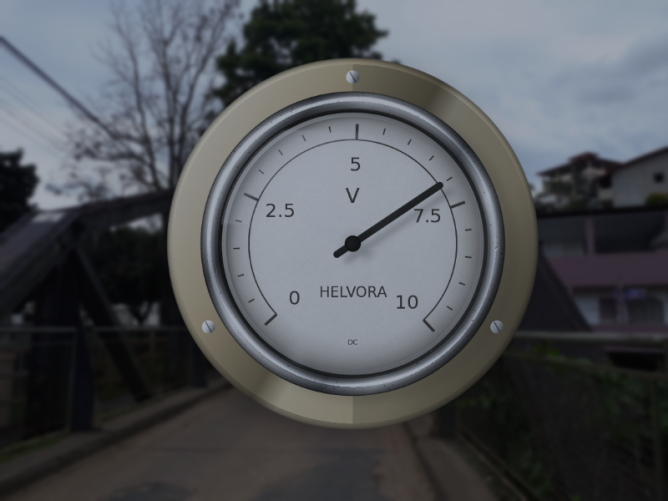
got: {"value": 7, "unit": "V"}
